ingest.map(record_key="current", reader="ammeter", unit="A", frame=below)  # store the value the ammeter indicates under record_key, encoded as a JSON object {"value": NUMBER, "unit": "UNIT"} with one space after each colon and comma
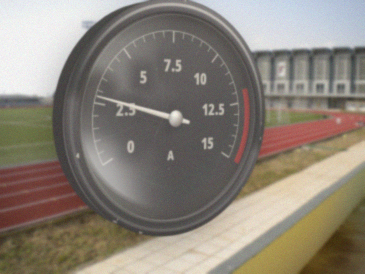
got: {"value": 2.75, "unit": "A"}
